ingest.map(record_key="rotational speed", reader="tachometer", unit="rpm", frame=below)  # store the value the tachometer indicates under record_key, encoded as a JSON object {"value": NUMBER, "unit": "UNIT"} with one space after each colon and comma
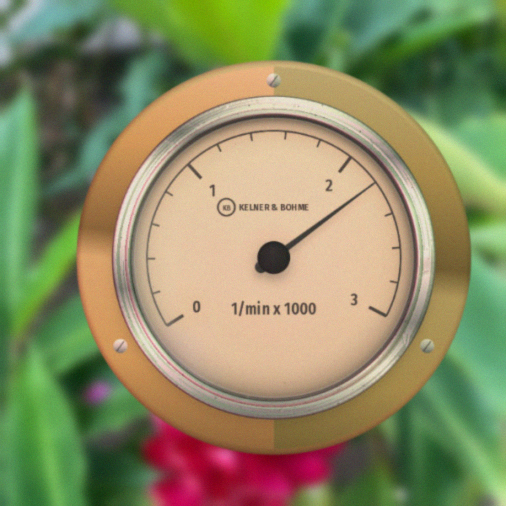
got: {"value": 2200, "unit": "rpm"}
